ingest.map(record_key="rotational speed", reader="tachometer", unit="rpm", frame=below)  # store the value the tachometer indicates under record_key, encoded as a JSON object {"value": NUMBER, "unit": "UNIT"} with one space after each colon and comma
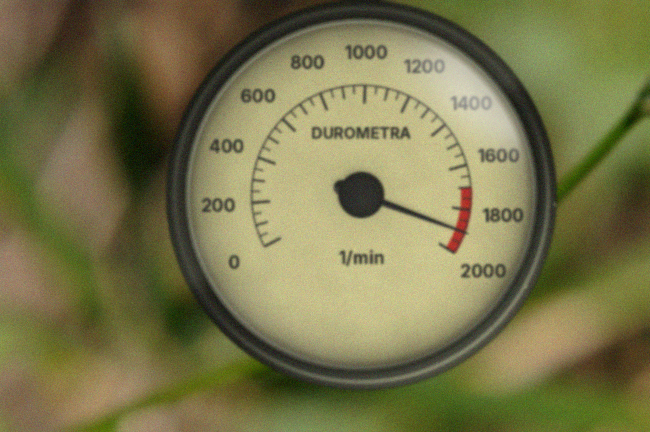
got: {"value": 1900, "unit": "rpm"}
